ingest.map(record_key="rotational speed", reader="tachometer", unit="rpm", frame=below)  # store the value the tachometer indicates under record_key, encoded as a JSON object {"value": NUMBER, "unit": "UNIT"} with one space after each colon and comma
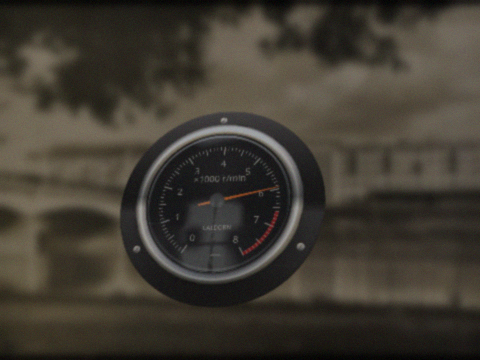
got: {"value": 6000, "unit": "rpm"}
